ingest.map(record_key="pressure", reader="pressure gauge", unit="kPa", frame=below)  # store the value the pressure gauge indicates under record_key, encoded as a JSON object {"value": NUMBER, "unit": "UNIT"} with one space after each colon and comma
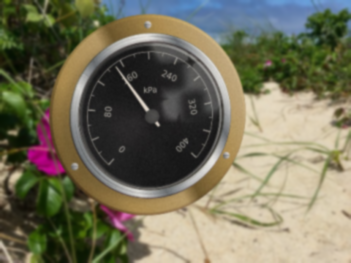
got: {"value": 150, "unit": "kPa"}
